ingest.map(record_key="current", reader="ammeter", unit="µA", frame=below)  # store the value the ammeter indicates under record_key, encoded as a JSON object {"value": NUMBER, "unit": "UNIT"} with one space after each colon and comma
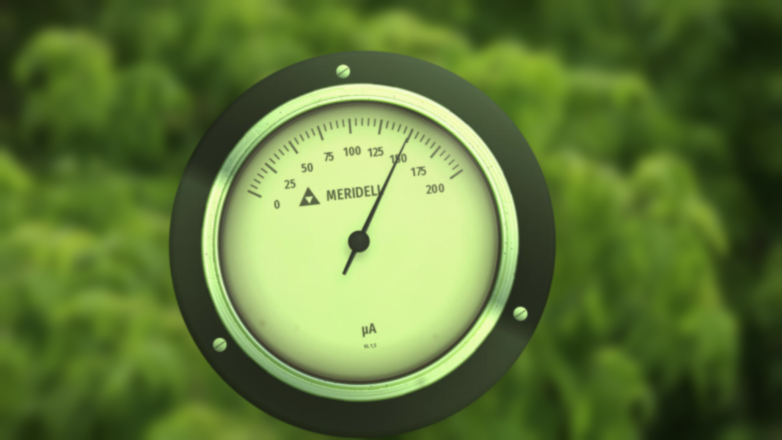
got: {"value": 150, "unit": "µA"}
